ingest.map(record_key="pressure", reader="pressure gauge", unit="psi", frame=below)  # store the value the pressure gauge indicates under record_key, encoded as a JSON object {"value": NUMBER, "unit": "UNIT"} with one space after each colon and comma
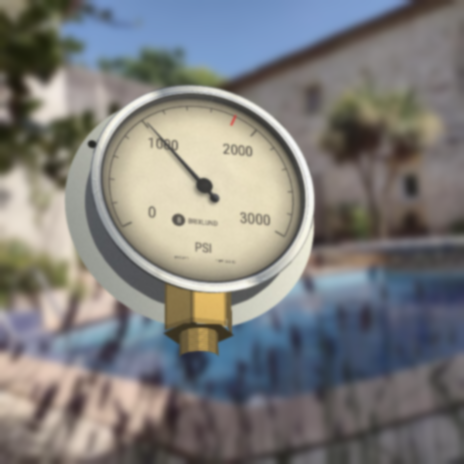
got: {"value": 1000, "unit": "psi"}
